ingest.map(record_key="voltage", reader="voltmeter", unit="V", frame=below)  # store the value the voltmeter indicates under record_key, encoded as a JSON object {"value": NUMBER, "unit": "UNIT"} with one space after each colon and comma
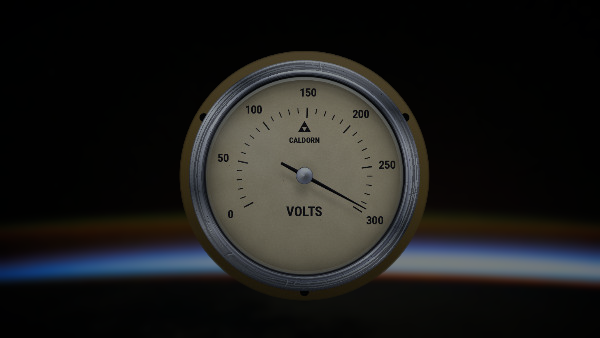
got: {"value": 295, "unit": "V"}
